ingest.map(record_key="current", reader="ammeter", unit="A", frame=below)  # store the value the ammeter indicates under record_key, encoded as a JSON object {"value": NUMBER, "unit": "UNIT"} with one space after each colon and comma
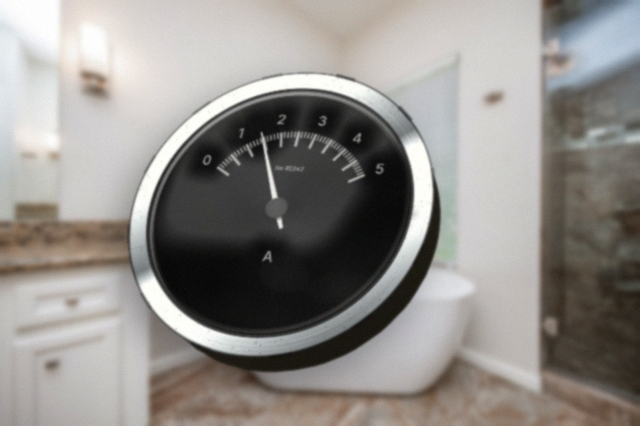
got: {"value": 1.5, "unit": "A"}
